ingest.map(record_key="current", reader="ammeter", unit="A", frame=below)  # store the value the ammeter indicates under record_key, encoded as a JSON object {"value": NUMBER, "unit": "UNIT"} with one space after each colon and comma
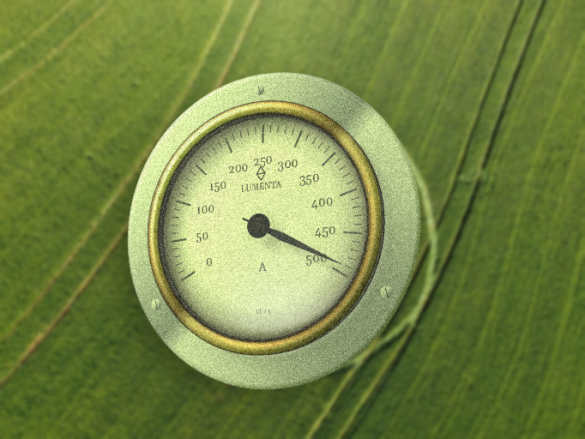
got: {"value": 490, "unit": "A"}
